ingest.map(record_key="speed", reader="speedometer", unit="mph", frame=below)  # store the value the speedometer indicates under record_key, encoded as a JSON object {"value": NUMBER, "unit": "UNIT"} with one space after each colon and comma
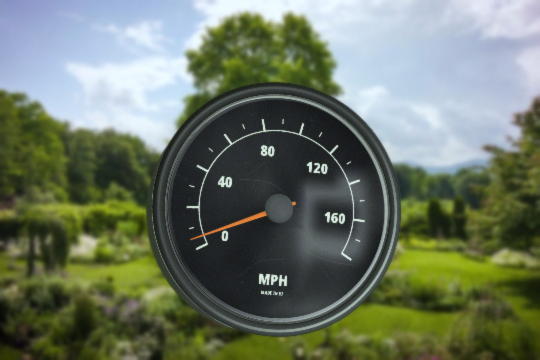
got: {"value": 5, "unit": "mph"}
